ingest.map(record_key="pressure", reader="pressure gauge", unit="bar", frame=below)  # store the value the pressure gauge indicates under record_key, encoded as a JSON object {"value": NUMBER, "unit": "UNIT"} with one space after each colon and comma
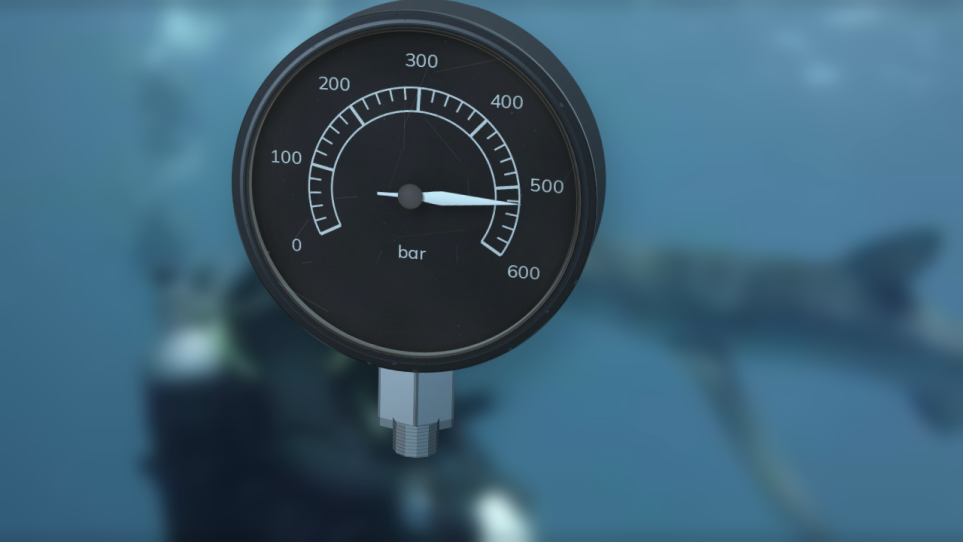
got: {"value": 520, "unit": "bar"}
